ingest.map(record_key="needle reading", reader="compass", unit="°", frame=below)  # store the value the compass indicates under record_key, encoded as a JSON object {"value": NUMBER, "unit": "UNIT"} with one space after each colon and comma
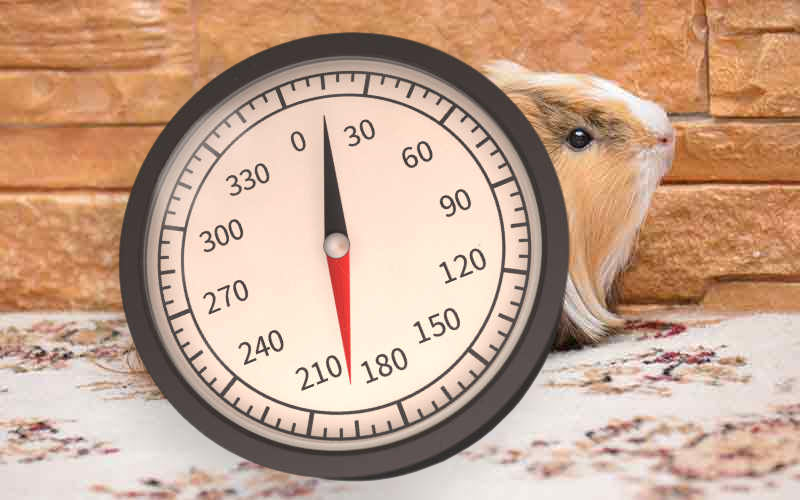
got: {"value": 195, "unit": "°"}
